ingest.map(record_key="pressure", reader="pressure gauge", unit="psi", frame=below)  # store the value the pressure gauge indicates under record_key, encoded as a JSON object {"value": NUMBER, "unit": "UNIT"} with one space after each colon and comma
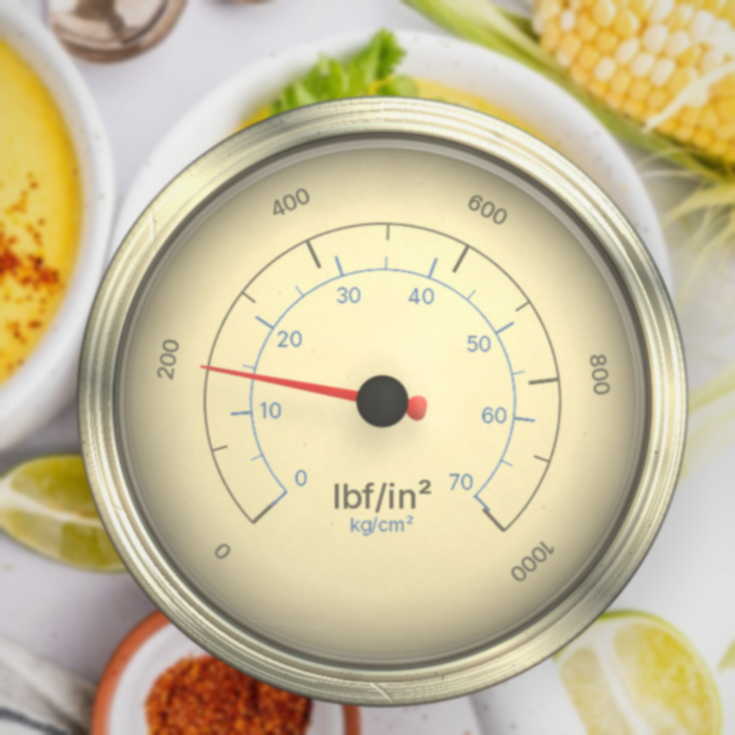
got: {"value": 200, "unit": "psi"}
